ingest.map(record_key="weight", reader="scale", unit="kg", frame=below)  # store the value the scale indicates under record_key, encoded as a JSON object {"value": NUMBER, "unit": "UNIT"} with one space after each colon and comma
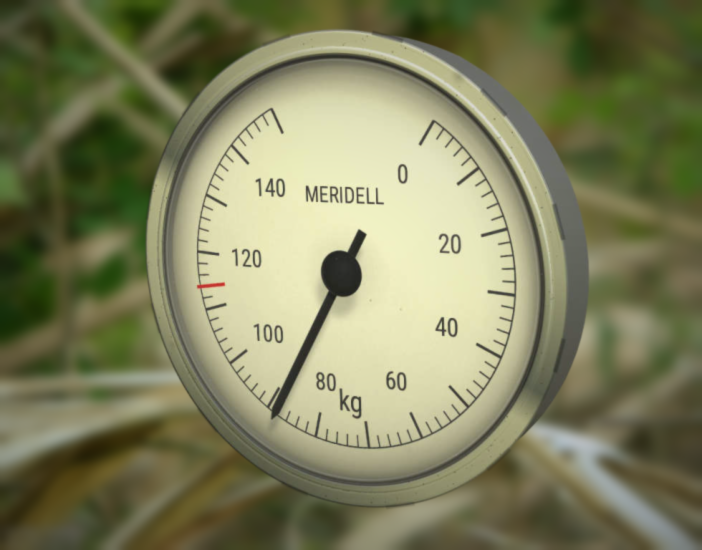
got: {"value": 88, "unit": "kg"}
